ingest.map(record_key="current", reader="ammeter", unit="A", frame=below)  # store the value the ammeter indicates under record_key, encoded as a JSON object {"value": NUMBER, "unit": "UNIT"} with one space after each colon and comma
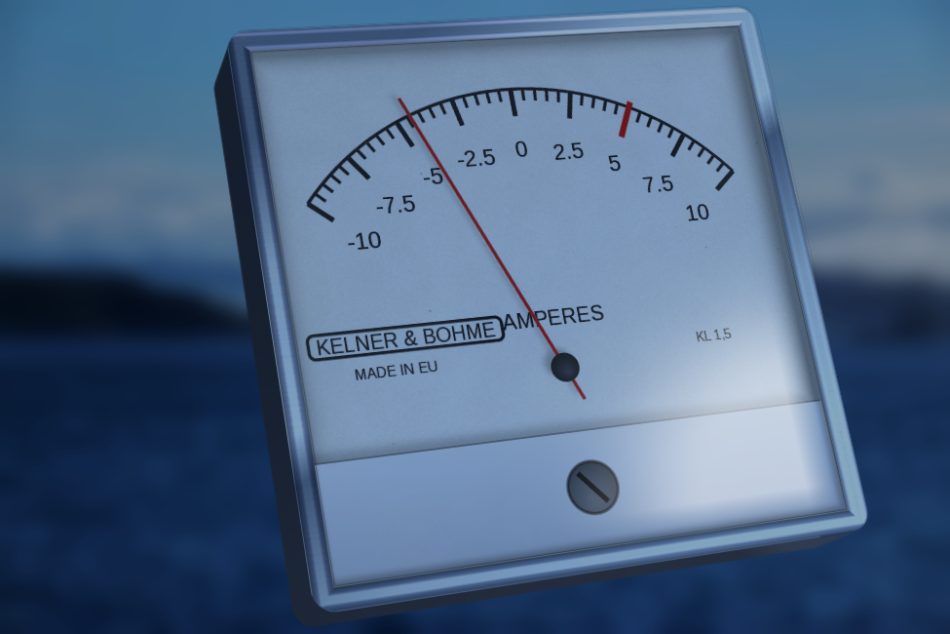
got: {"value": -4.5, "unit": "A"}
